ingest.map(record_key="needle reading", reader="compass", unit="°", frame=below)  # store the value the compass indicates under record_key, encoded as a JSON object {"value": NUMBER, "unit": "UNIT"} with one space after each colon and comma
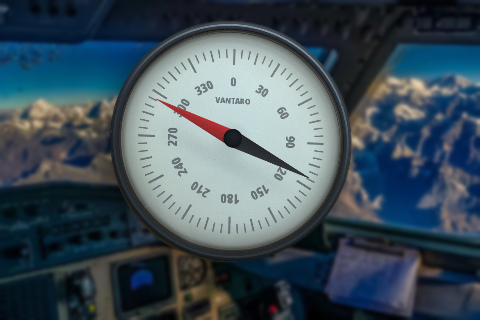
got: {"value": 295, "unit": "°"}
